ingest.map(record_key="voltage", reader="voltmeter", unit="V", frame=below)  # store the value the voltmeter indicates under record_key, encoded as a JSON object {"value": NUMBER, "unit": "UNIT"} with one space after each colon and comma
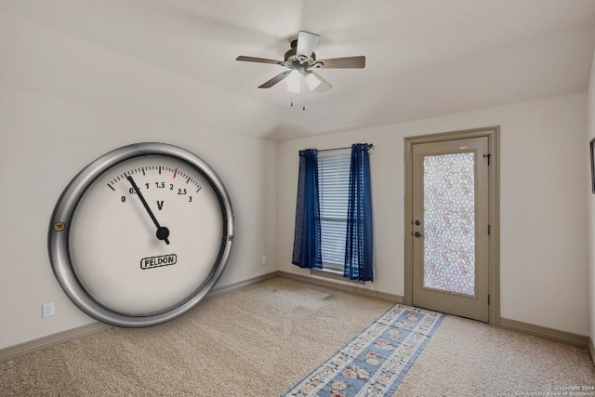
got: {"value": 0.5, "unit": "V"}
